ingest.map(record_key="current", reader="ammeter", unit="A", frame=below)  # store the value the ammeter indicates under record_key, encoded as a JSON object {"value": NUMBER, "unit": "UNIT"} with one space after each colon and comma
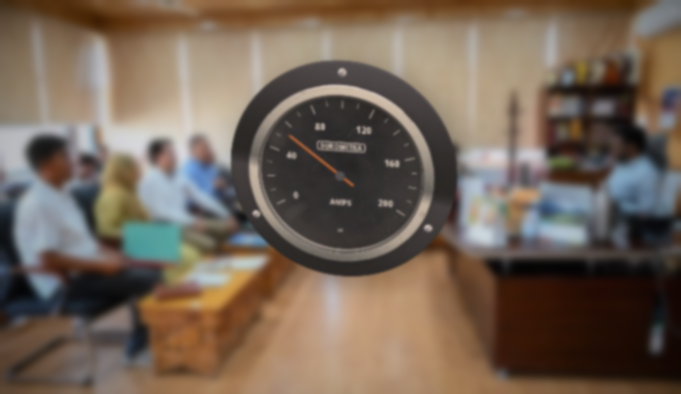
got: {"value": 55, "unit": "A"}
